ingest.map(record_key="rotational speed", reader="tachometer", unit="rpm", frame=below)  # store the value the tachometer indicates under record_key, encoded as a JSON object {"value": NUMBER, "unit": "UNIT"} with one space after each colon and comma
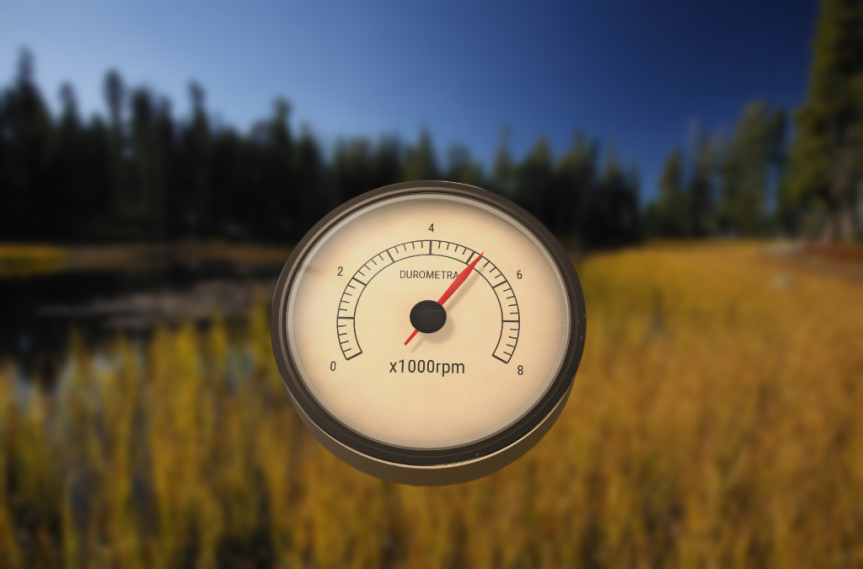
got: {"value": 5200, "unit": "rpm"}
